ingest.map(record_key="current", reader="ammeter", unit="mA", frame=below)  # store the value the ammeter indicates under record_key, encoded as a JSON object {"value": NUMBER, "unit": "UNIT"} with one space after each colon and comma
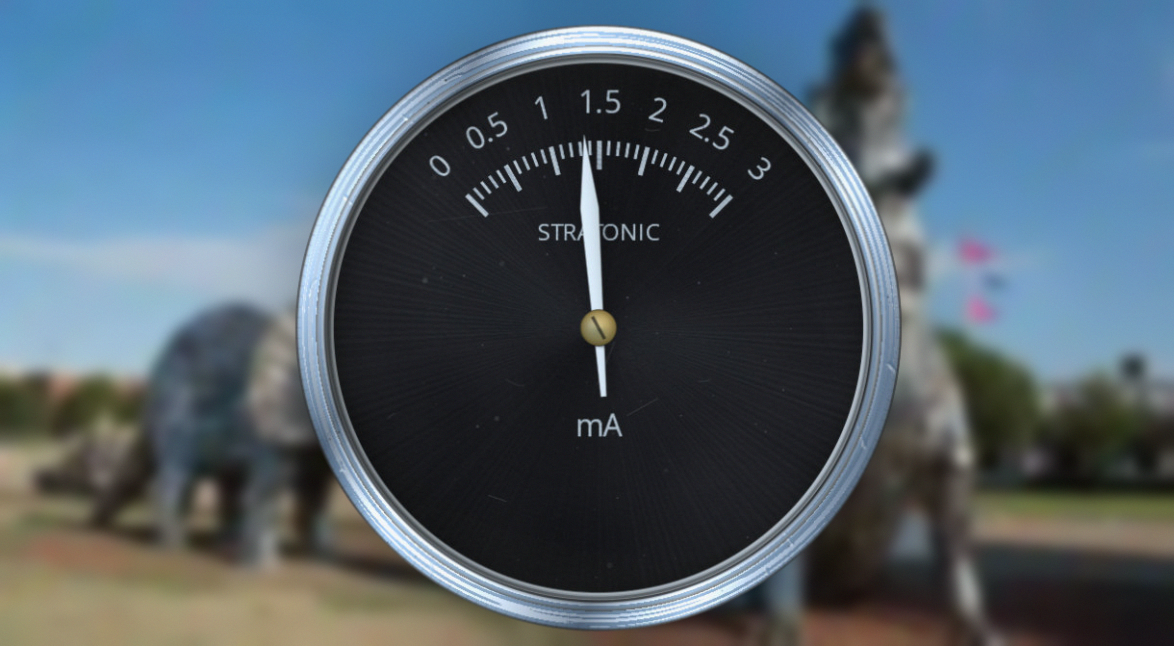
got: {"value": 1.35, "unit": "mA"}
